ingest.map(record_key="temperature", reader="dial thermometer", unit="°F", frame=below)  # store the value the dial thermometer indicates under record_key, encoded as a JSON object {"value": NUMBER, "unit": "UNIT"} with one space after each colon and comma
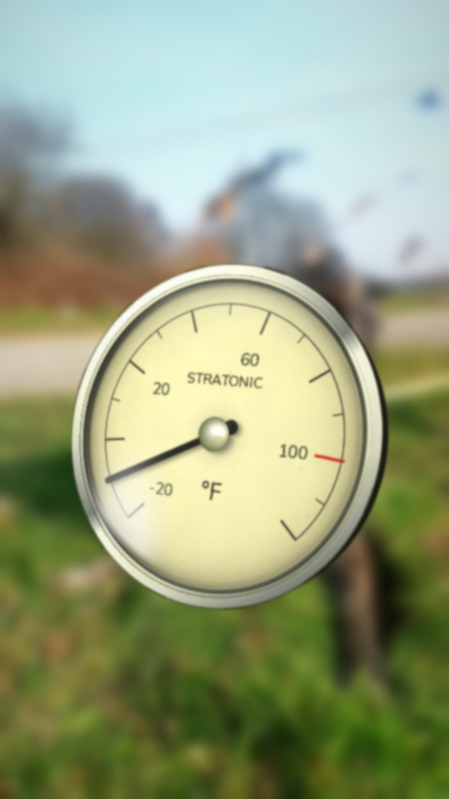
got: {"value": -10, "unit": "°F"}
